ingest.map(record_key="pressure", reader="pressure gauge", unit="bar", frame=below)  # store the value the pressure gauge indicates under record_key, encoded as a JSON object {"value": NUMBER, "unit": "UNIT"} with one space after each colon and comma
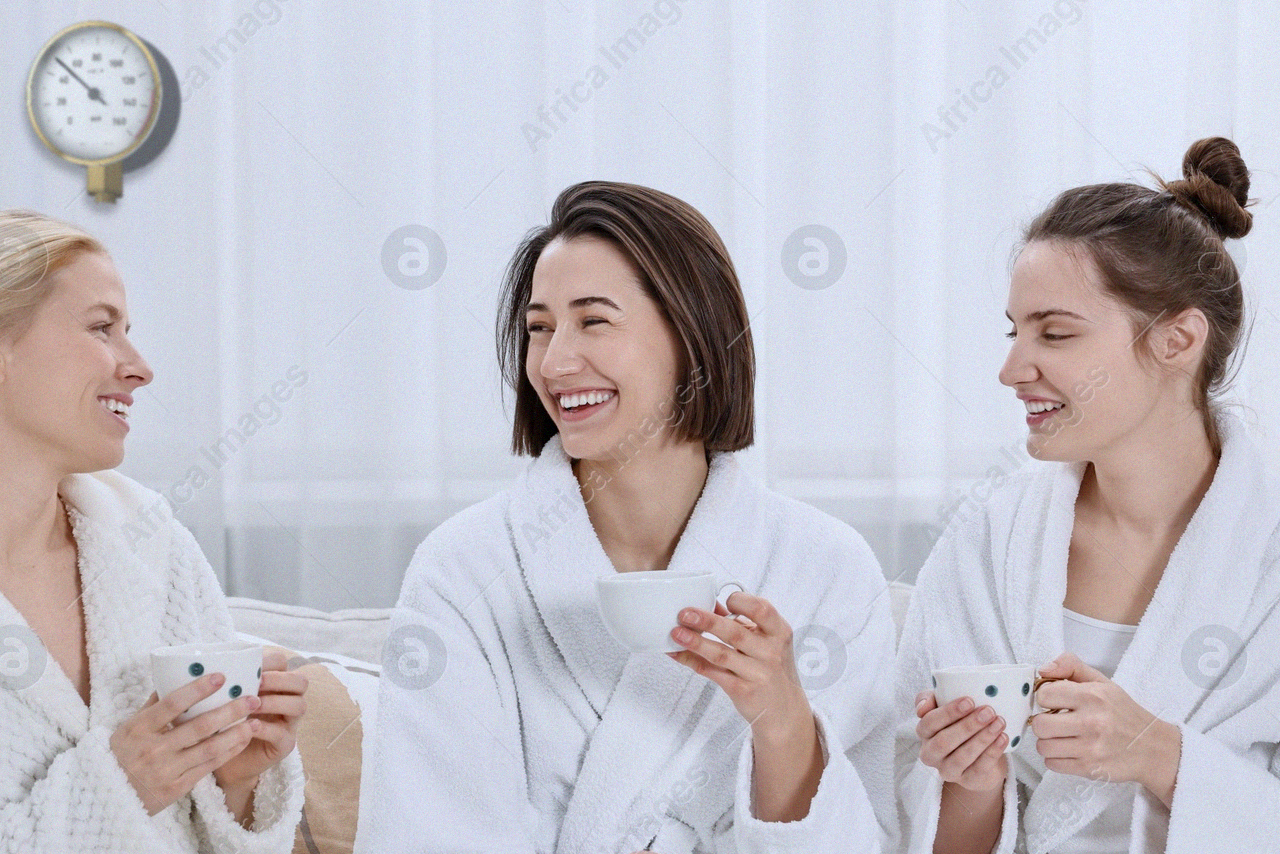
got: {"value": 50, "unit": "bar"}
